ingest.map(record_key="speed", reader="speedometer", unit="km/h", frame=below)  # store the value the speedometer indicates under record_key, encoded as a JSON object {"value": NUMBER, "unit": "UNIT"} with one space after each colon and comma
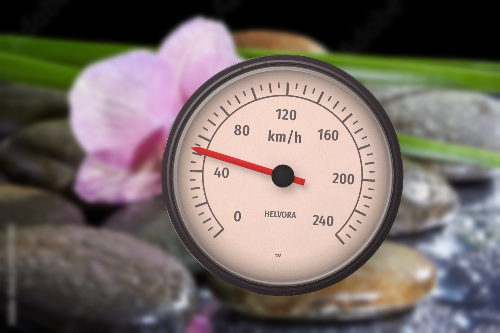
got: {"value": 52.5, "unit": "km/h"}
